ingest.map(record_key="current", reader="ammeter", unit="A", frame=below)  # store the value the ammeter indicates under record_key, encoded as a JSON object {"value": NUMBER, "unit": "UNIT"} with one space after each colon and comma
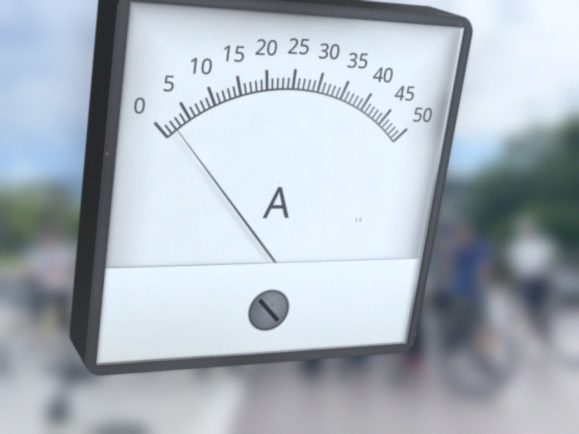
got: {"value": 2, "unit": "A"}
